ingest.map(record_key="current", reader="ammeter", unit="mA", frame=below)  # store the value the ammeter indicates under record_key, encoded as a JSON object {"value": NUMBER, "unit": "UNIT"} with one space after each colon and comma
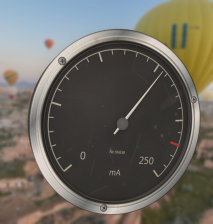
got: {"value": 155, "unit": "mA"}
